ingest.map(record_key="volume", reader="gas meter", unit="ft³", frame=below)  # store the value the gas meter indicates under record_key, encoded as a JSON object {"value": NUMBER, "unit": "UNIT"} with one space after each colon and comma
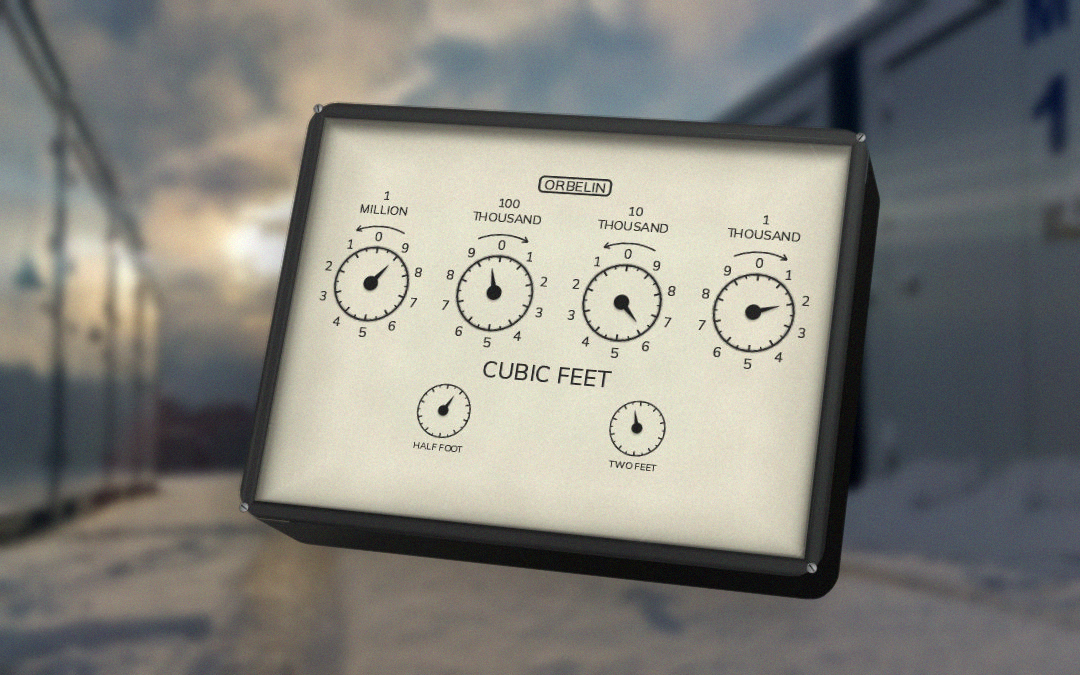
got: {"value": 896200, "unit": "ft³"}
